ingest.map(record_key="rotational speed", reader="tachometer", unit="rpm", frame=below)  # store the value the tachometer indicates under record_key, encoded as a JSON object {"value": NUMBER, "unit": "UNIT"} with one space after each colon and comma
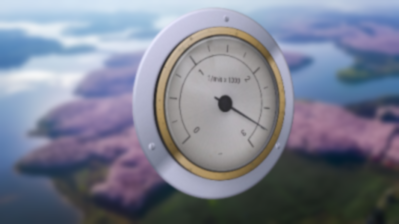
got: {"value": 2750, "unit": "rpm"}
